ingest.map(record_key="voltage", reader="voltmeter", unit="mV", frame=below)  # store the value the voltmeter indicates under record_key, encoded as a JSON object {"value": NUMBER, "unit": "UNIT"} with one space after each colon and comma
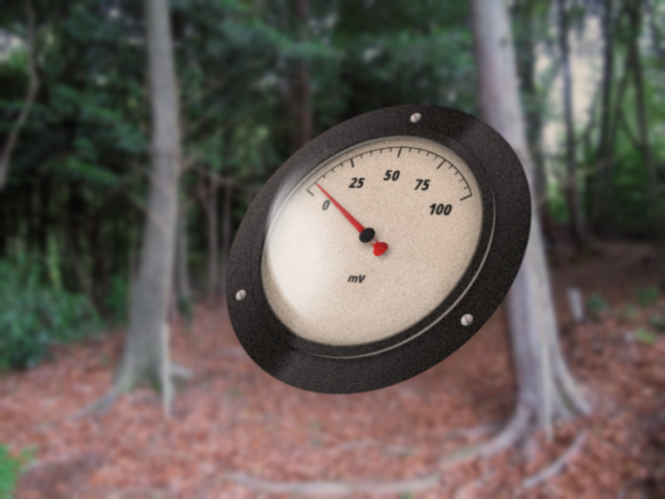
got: {"value": 5, "unit": "mV"}
